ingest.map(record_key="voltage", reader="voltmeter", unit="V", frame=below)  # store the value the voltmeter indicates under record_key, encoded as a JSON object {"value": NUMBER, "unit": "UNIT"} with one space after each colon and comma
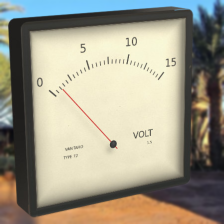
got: {"value": 1, "unit": "V"}
